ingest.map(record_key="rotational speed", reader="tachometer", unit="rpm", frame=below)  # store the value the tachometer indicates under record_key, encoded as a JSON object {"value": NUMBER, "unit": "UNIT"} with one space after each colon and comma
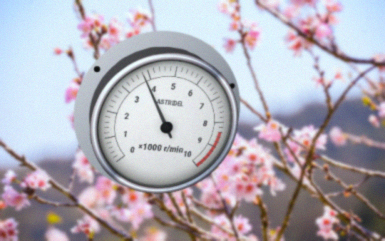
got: {"value": 3800, "unit": "rpm"}
